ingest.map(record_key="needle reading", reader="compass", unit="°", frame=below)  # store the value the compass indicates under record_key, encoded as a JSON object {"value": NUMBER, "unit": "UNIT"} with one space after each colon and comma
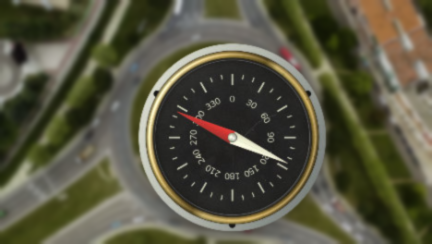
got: {"value": 295, "unit": "°"}
